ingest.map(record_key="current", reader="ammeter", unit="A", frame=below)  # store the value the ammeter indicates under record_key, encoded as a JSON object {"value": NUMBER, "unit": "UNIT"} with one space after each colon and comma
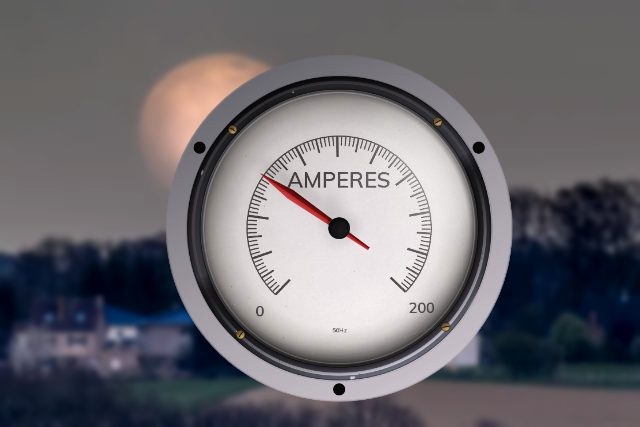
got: {"value": 60, "unit": "A"}
